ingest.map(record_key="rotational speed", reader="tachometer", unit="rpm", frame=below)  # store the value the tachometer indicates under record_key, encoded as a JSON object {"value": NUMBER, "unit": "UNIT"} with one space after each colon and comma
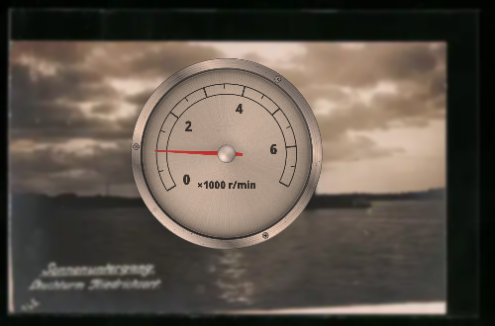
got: {"value": 1000, "unit": "rpm"}
